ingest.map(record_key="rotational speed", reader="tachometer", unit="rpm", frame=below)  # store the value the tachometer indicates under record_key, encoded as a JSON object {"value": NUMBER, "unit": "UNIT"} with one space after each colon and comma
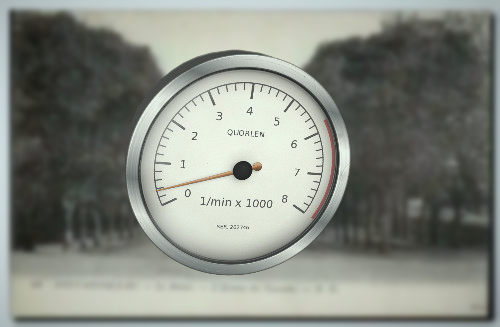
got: {"value": 400, "unit": "rpm"}
